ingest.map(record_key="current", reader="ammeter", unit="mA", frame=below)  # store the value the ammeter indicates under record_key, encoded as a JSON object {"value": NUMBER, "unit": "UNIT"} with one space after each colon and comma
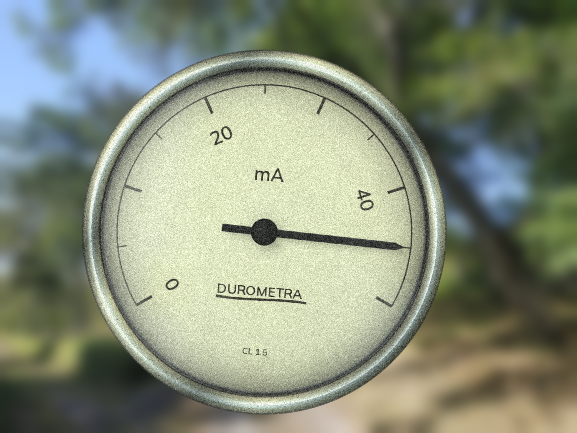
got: {"value": 45, "unit": "mA"}
